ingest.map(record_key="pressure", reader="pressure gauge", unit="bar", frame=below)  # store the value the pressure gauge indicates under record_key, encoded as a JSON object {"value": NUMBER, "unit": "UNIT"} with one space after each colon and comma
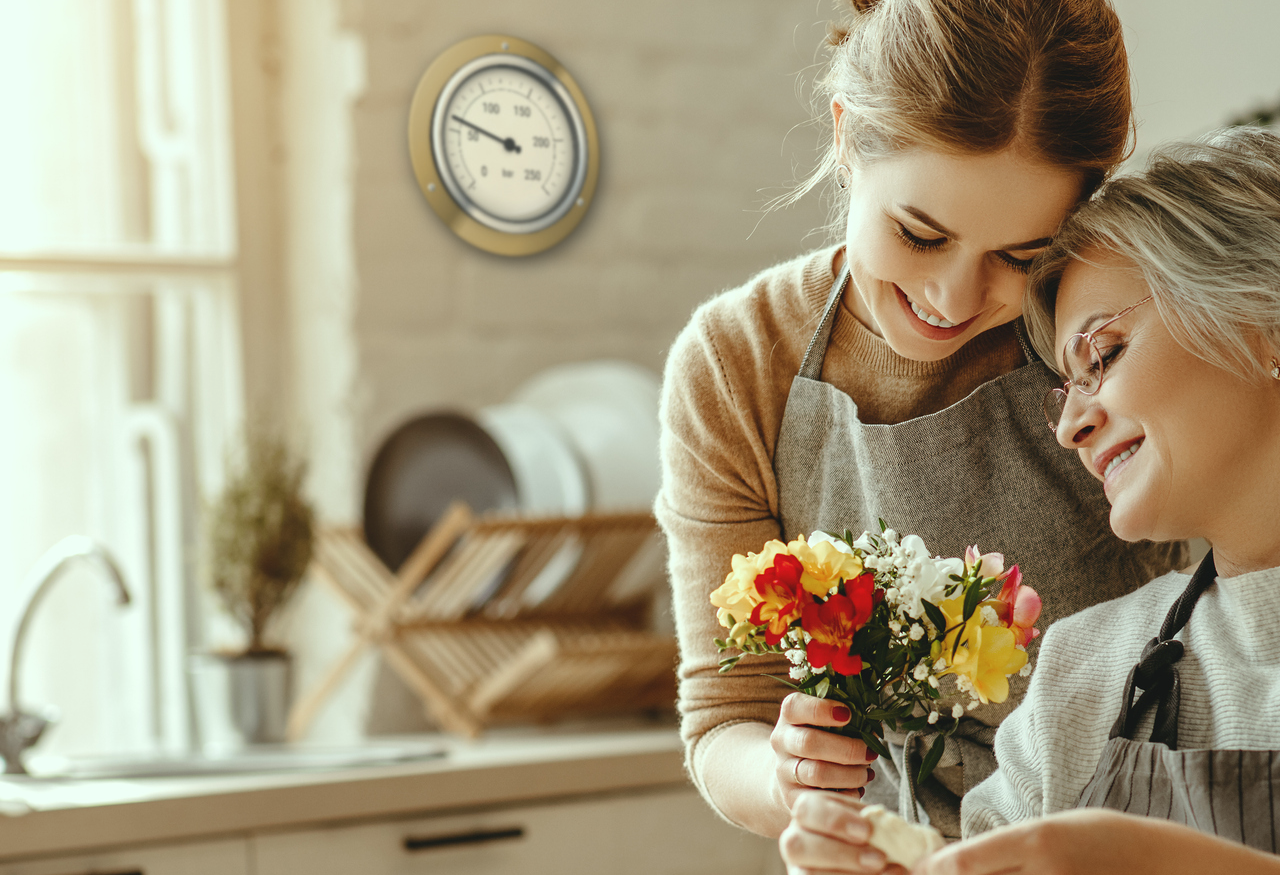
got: {"value": 60, "unit": "bar"}
